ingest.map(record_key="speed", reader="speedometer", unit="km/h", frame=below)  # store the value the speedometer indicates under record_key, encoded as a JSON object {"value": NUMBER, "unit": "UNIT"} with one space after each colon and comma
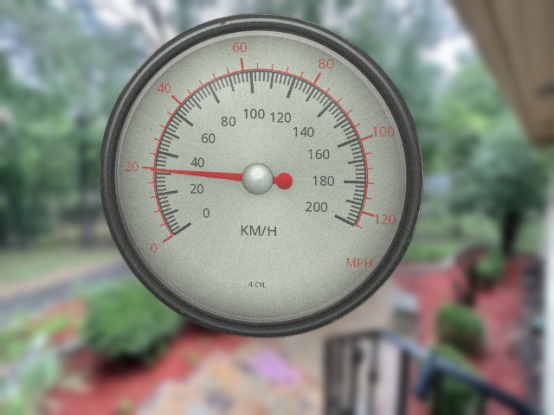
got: {"value": 32, "unit": "km/h"}
